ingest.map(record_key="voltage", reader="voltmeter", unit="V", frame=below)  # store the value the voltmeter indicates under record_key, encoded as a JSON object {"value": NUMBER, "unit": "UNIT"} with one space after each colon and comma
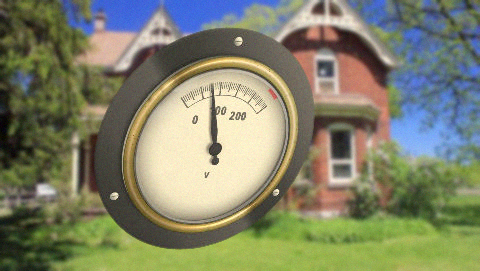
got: {"value": 75, "unit": "V"}
